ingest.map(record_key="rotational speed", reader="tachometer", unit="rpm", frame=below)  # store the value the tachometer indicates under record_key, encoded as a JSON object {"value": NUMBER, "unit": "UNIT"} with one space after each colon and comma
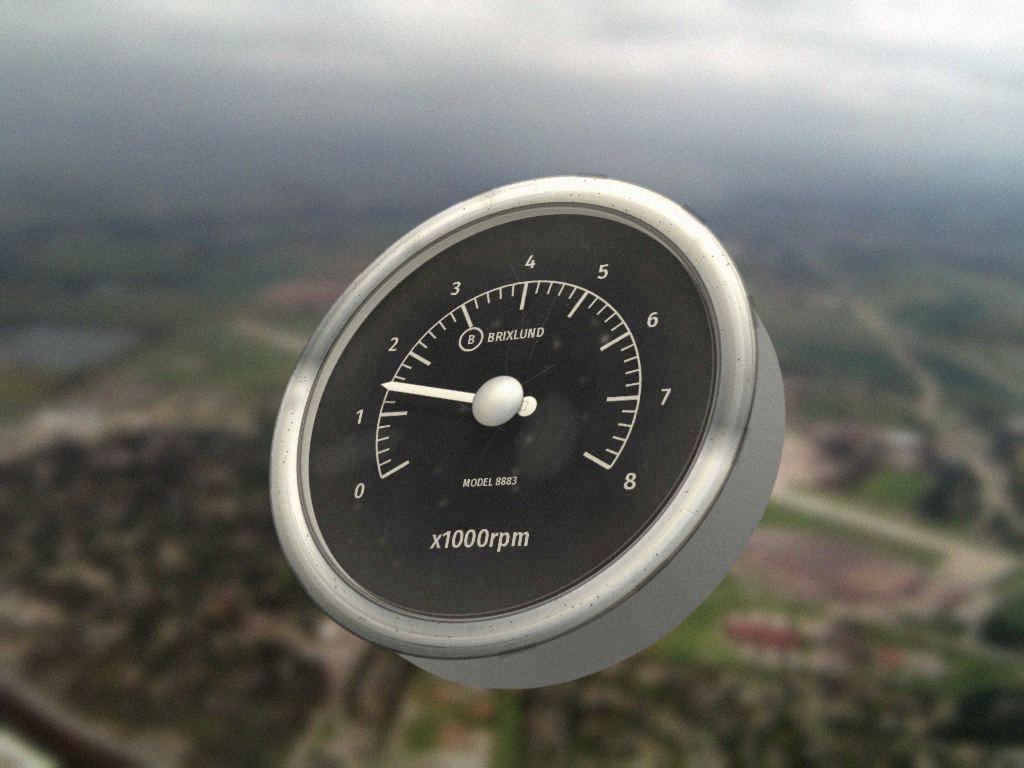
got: {"value": 1400, "unit": "rpm"}
